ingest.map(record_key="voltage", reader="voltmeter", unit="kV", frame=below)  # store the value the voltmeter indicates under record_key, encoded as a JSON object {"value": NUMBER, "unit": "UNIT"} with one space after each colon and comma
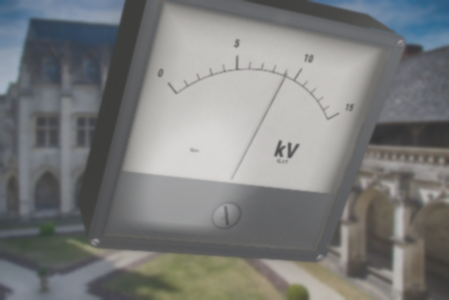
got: {"value": 9, "unit": "kV"}
